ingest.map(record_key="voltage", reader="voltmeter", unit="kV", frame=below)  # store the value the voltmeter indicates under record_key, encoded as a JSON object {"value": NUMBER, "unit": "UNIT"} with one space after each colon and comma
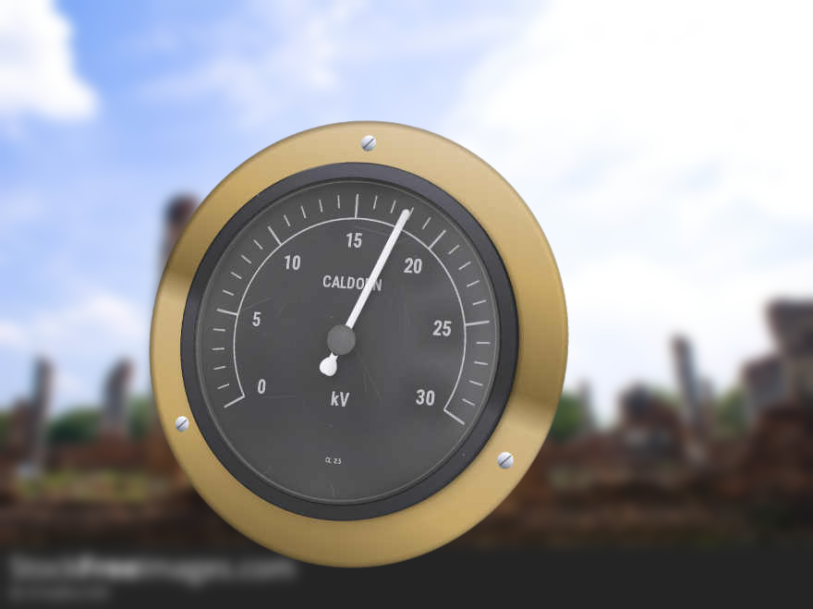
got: {"value": 18, "unit": "kV"}
